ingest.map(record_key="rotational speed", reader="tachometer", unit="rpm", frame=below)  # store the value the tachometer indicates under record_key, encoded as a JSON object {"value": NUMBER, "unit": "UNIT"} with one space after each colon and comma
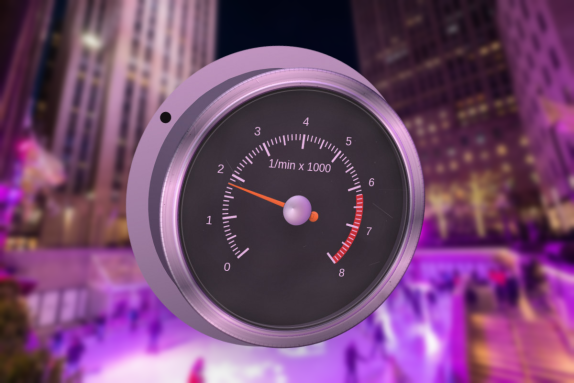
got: {"value": 1800, "unit": "rpm"}
